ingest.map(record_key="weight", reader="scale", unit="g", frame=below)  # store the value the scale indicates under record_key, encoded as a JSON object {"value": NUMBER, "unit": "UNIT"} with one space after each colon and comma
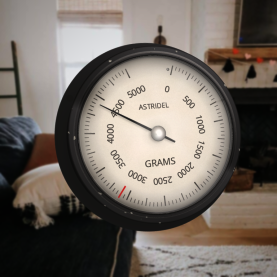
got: {"value": 4400, "unit": "g"}
